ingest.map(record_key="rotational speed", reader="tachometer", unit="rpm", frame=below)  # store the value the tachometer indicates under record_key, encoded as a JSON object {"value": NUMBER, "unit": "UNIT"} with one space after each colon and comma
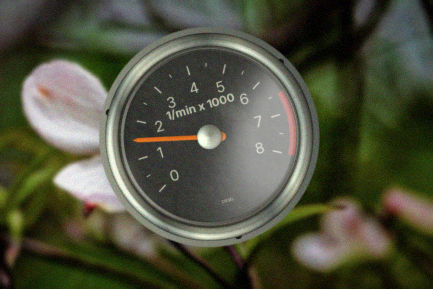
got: {"value": 1500, "unit": "rpm"}
